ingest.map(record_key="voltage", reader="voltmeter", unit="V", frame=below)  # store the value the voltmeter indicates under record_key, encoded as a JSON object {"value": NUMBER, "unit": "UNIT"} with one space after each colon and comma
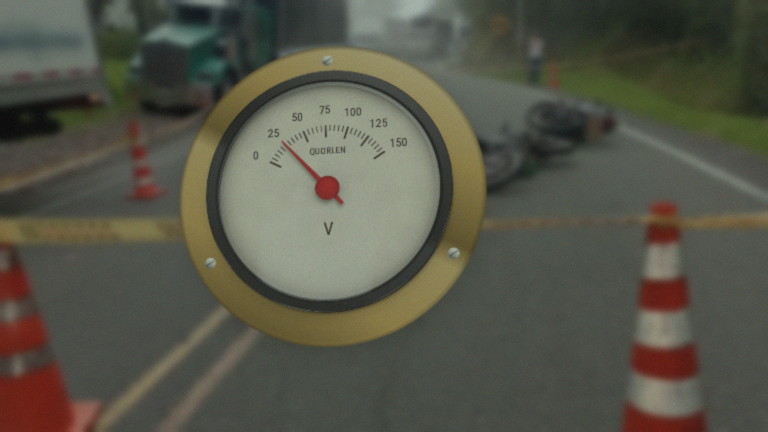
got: {"value": 25, "unit": "V"}
